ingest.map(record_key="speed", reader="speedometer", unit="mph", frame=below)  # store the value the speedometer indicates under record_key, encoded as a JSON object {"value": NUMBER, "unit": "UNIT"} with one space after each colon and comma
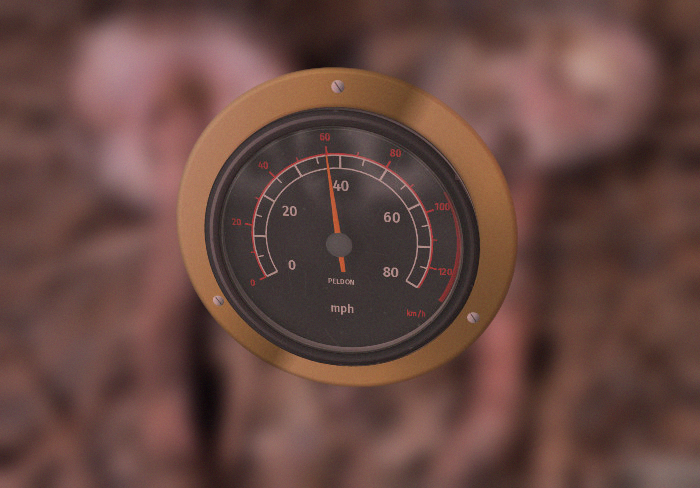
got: {"value": 37.5, "unit": "mph"}
